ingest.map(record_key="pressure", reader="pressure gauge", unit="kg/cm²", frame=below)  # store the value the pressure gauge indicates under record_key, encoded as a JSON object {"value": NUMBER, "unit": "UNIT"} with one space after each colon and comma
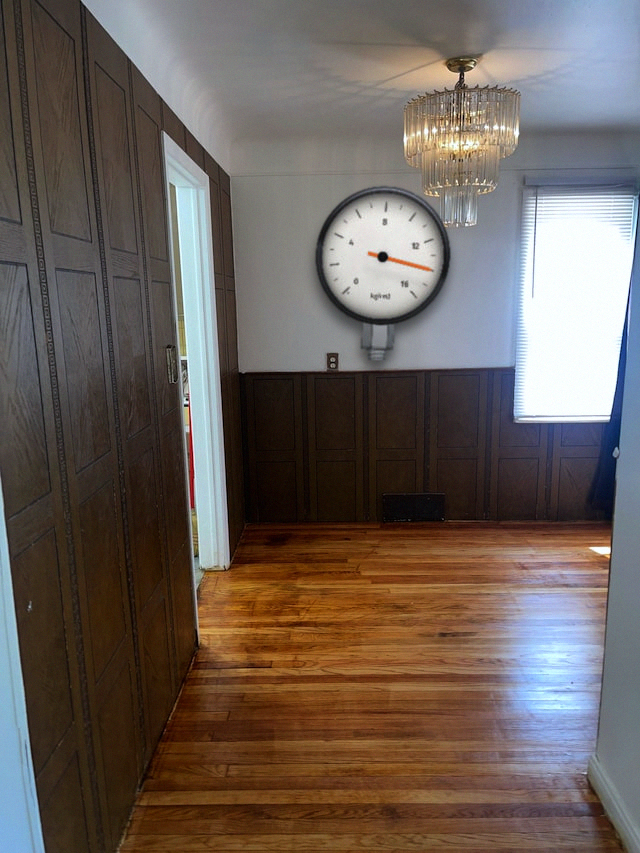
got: {"value": 14, "unit": "kg/cm²"}
